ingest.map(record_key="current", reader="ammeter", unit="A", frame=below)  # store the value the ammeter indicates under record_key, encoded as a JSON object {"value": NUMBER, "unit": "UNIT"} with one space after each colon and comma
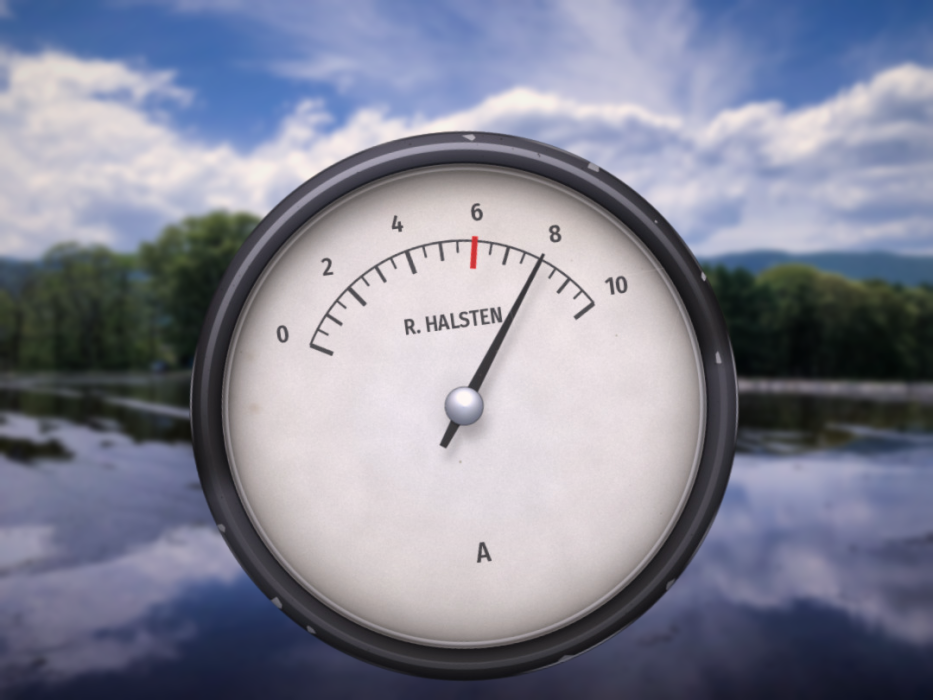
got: {"value": 8, "unit": "A"}
